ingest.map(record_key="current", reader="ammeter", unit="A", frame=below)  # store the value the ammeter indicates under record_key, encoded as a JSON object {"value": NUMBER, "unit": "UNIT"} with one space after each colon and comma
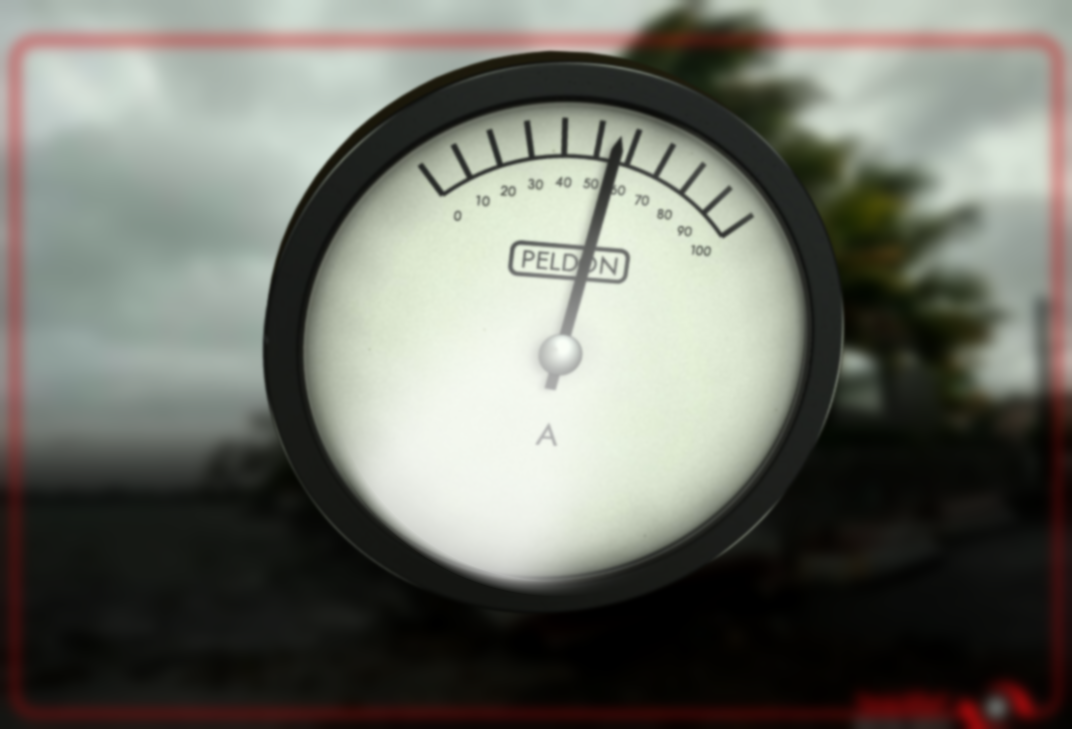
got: {"value": 55, "unit": "A"}
